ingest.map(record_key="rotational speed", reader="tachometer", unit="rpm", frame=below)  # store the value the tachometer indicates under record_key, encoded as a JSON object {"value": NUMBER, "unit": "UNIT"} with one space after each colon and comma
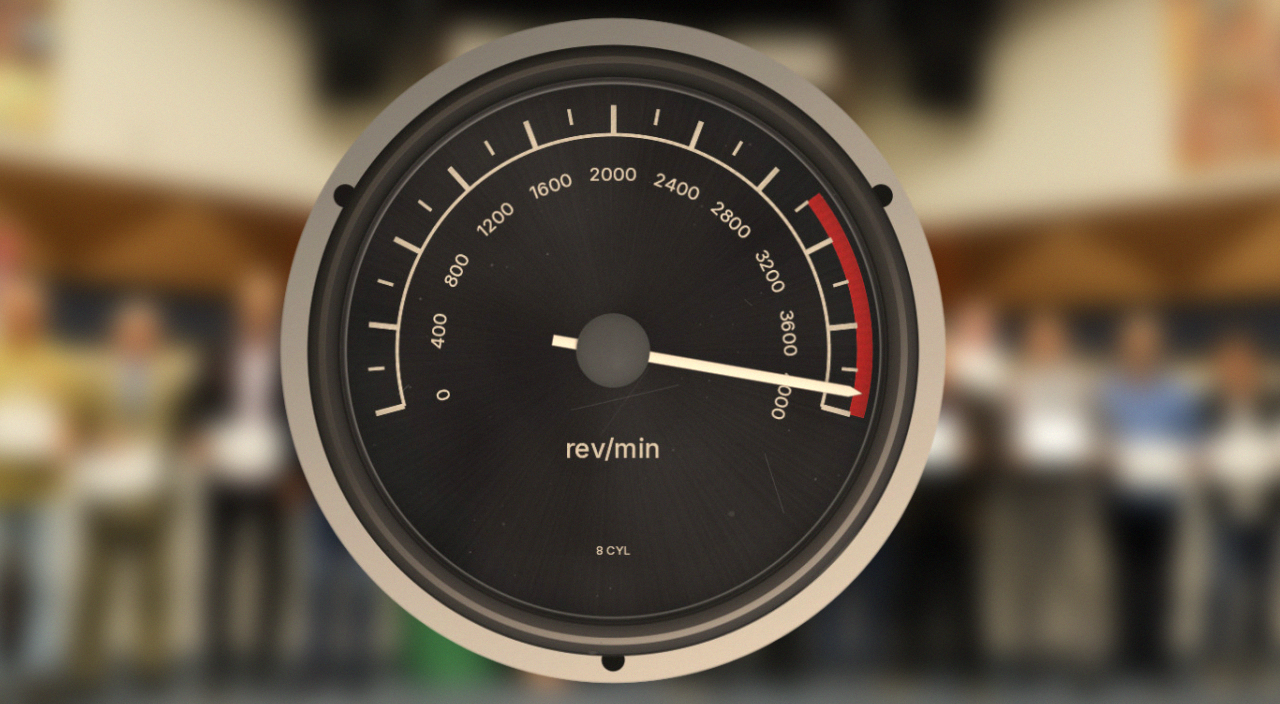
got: {"value": 3900, "unit": "rpm"}
